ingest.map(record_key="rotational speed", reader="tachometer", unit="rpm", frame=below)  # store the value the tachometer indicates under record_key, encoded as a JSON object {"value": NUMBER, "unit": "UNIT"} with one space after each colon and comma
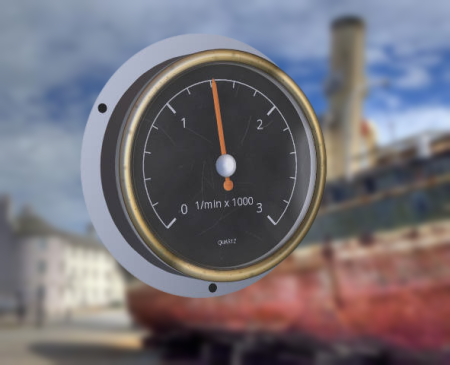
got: {"value": 1400, "unit": "rpm"}
